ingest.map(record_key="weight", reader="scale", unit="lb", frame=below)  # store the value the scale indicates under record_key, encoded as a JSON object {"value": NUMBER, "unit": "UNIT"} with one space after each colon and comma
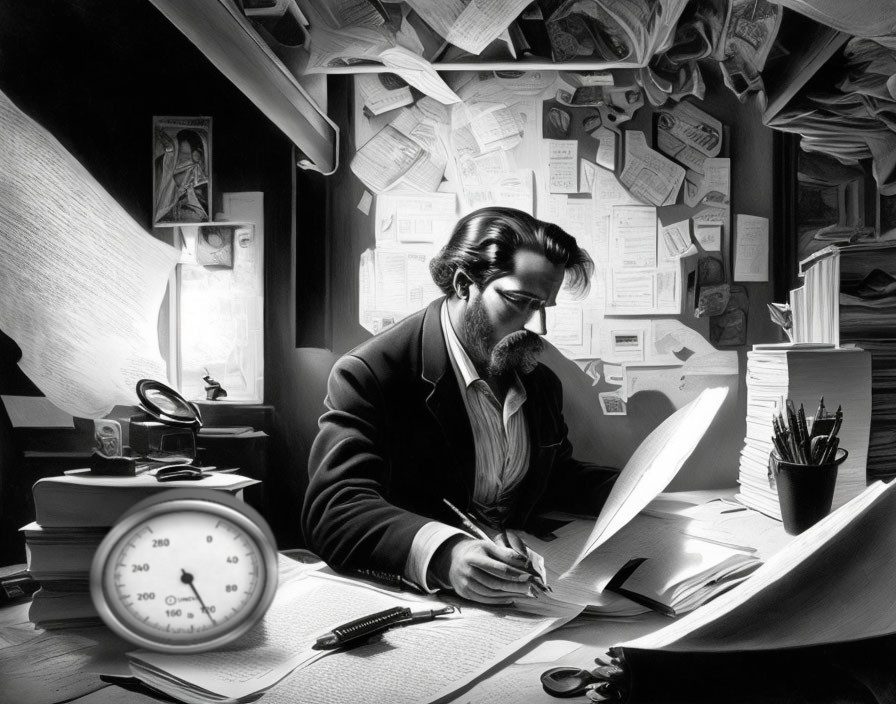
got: {"value": 120, "unit": "lb"}
